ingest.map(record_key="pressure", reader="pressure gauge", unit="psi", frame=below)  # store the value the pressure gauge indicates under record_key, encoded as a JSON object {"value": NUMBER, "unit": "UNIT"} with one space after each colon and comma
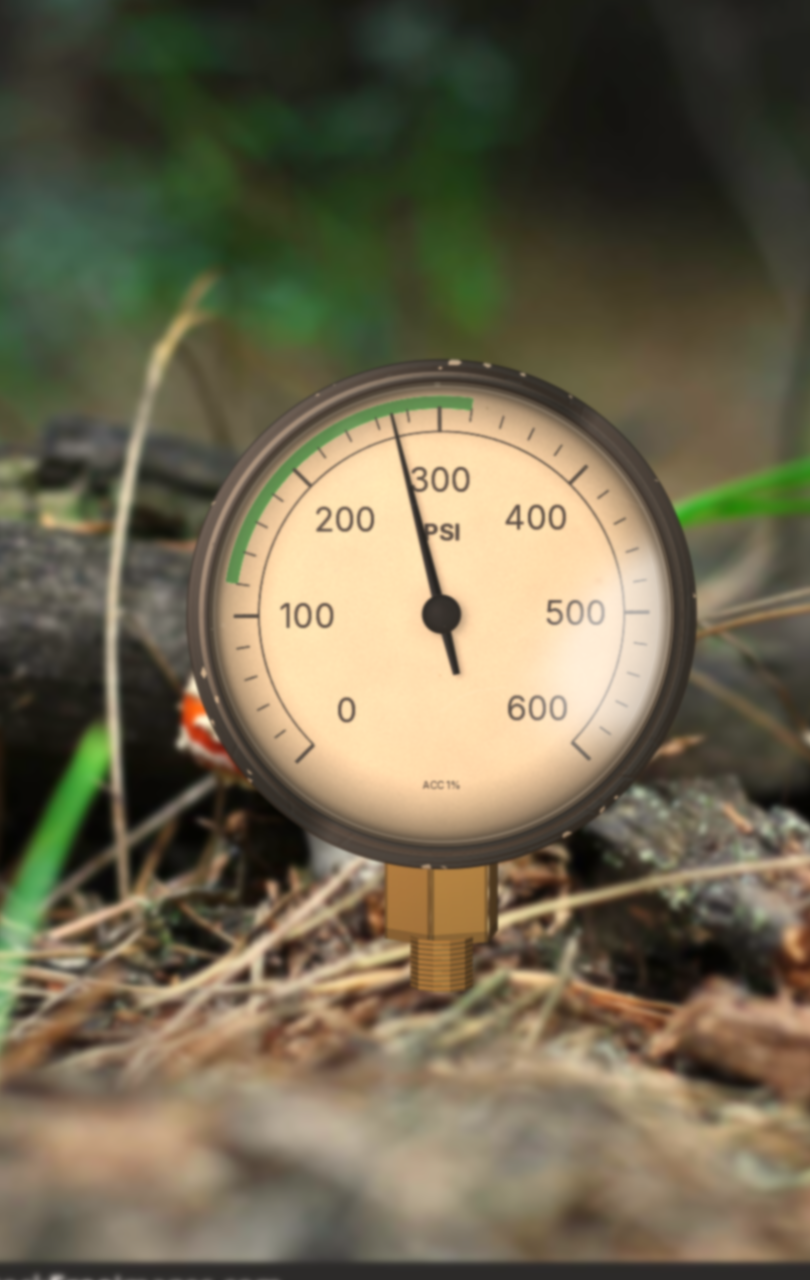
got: {"value": 270, "unit": "psi"}
